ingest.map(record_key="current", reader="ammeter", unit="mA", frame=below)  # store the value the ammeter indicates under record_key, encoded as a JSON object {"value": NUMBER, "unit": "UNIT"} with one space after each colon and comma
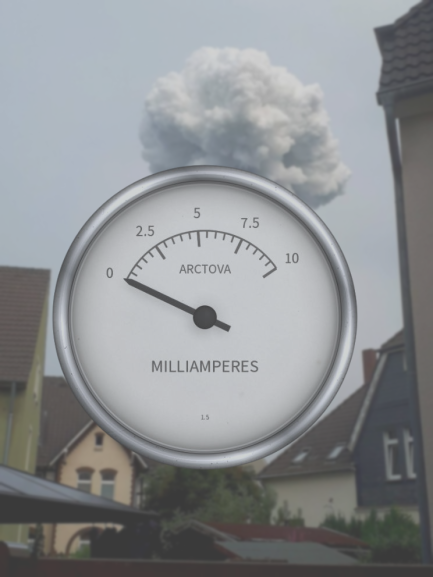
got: {"value": 0, "unit": "mA"}
